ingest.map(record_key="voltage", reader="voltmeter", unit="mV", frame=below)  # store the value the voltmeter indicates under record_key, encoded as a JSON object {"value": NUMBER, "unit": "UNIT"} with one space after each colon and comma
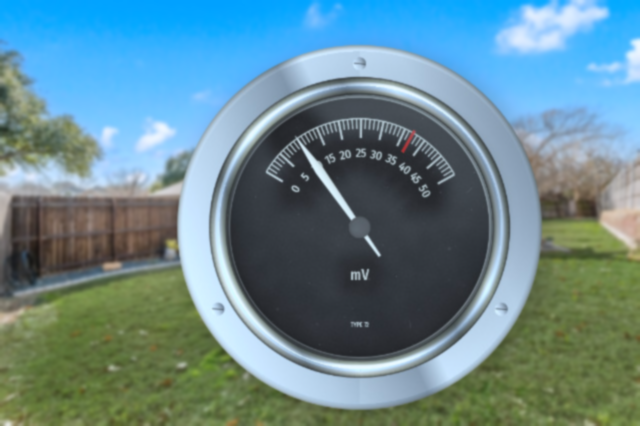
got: {"value": 10, "unit": "mV"}
